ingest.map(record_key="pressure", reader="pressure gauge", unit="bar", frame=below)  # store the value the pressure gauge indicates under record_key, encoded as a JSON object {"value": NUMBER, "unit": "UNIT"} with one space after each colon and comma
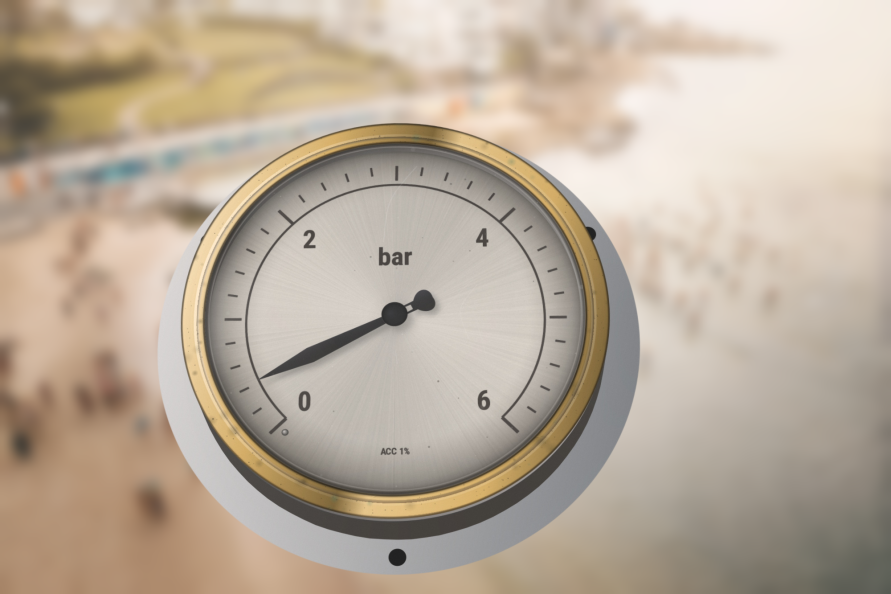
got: {"value": 0.4, "unit": "bar"}
